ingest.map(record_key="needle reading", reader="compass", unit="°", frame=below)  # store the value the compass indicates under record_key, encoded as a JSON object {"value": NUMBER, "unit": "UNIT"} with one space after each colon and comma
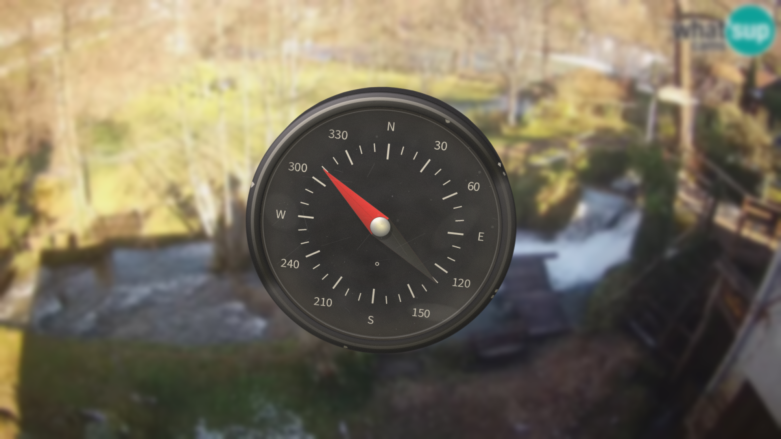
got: {"value": 310, "unit": "°"}
